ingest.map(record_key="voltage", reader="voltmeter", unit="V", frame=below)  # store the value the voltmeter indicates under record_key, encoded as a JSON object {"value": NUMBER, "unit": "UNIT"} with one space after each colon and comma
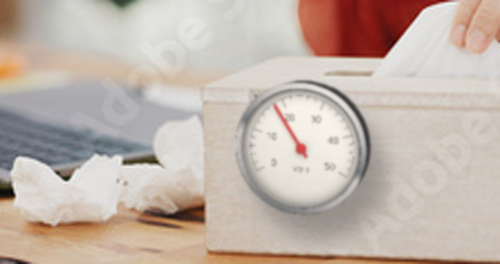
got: {"value": 18, "unit": "V"}
